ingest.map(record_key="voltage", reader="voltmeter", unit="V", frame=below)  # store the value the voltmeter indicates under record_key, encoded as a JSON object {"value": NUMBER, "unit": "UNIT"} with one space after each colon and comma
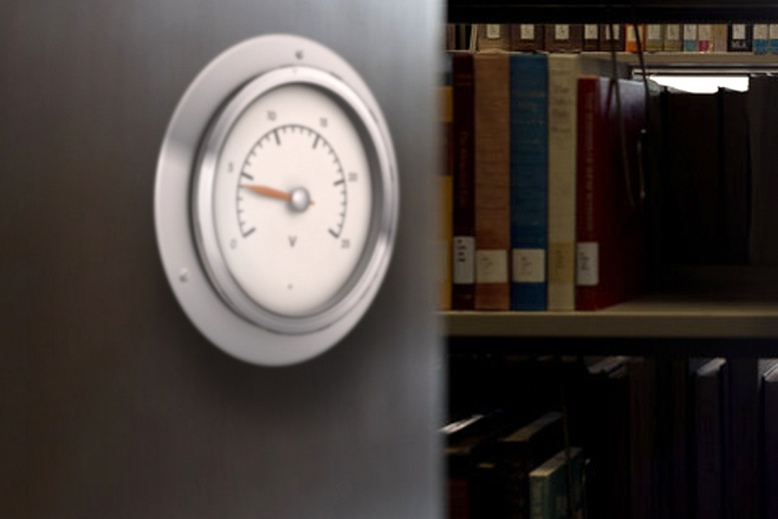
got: {"value": 4, "unit": "V"}
